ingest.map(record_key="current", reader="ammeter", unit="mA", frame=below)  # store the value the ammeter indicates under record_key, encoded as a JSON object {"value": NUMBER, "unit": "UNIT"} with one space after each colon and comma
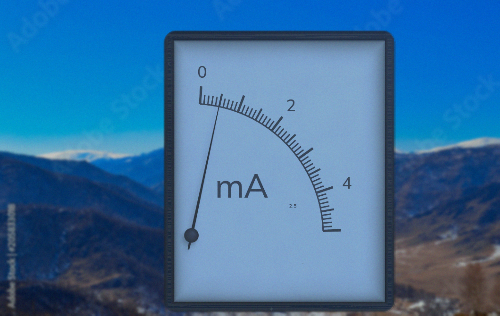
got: {"value": 0.5, "unit": "mA"}
